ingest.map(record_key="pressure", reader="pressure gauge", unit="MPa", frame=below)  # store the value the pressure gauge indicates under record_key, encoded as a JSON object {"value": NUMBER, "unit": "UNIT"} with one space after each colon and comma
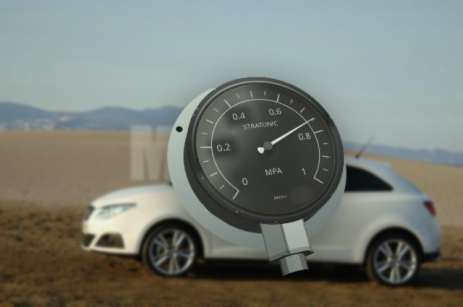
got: {"value": 0.75, "unit": "MPa"}
